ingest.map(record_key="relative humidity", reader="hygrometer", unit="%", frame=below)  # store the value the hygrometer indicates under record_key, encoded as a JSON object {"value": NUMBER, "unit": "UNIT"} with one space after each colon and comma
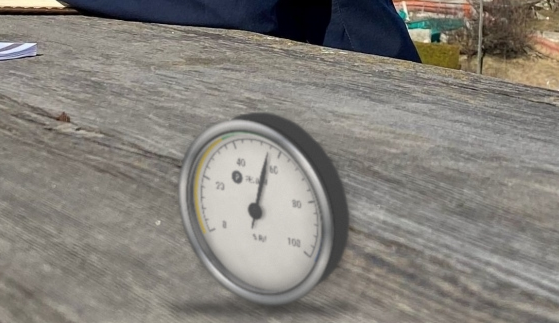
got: {"value": 56, "unit": "%"}
